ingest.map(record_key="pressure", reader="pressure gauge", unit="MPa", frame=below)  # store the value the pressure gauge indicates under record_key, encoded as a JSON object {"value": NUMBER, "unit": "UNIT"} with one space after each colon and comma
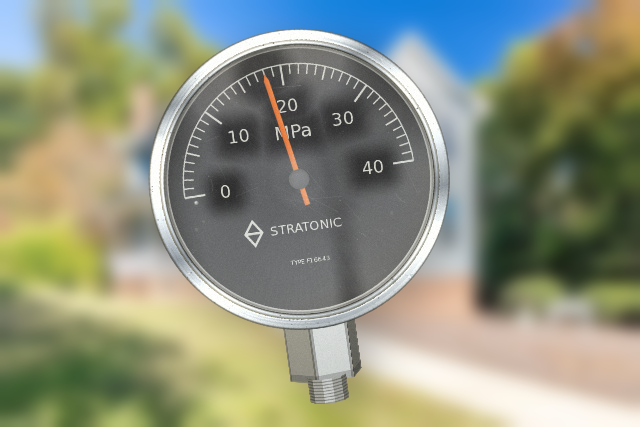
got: {"value": 18, "unit": "MPa"}
